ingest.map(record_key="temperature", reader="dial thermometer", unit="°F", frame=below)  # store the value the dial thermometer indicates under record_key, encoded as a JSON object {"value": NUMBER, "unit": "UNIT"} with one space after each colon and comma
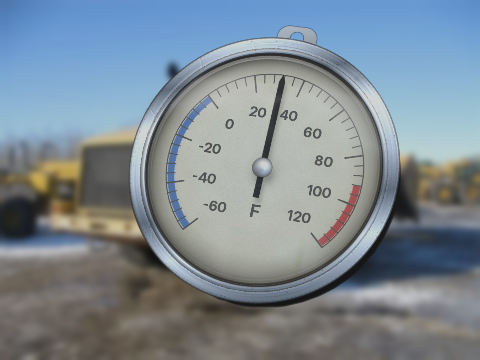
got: {"value": 32, "unit": "°F"}
